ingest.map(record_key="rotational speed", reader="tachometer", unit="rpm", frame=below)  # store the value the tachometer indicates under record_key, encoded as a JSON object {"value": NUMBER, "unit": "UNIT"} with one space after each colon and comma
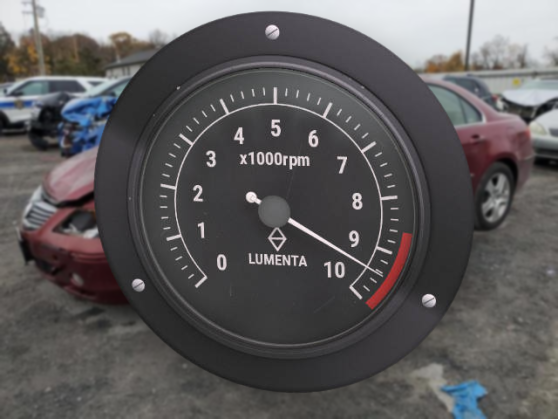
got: {"value": 9400, "unit": "rpm"}
